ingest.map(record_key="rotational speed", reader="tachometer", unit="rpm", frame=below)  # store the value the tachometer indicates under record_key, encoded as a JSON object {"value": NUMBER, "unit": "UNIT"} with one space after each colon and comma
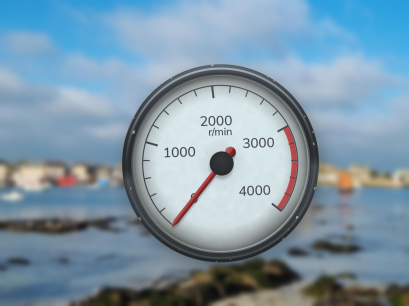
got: {"value": 0, "unit": "rpm"}
